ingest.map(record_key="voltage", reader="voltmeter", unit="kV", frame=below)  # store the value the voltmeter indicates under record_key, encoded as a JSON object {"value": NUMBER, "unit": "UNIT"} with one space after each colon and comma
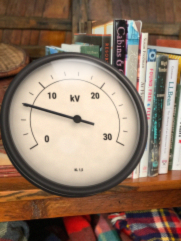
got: {"value": 6, "unit": "kV"}
